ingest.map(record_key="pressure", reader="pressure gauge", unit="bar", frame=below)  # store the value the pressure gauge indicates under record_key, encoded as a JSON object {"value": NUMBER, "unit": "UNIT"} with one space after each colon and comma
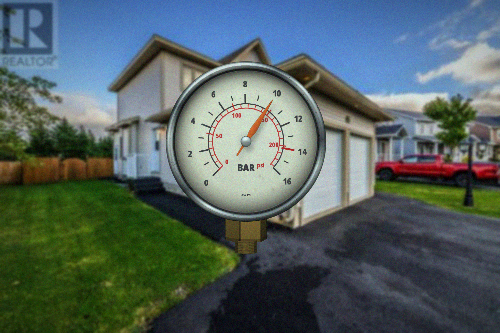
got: {"value": 10, "unit": "bar"}
